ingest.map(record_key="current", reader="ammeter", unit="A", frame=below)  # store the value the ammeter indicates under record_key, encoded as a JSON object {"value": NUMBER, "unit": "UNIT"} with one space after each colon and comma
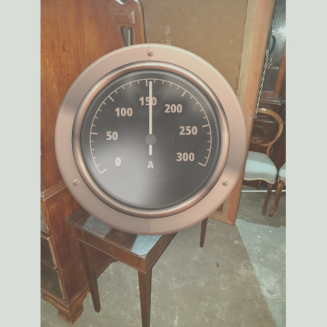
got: {"value": 155, "unit": "A"}
